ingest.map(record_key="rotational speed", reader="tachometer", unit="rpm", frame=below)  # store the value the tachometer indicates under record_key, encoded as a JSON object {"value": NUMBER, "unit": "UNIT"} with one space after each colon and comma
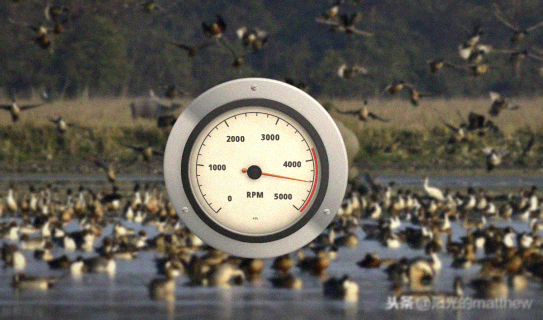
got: {"value": 4400, "unit": "rpm"}
